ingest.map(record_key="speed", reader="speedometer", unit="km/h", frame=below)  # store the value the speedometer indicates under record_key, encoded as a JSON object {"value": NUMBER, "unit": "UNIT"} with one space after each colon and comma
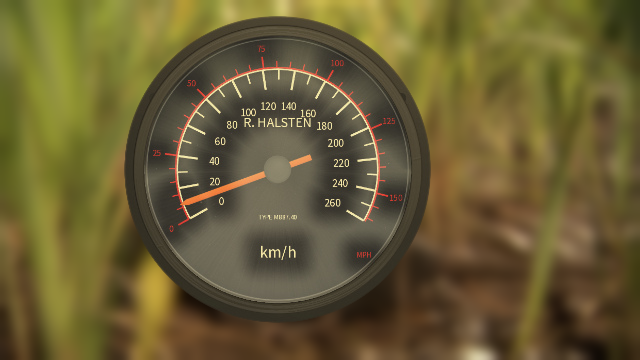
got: {"value": 10, "unit": "km/h"}
